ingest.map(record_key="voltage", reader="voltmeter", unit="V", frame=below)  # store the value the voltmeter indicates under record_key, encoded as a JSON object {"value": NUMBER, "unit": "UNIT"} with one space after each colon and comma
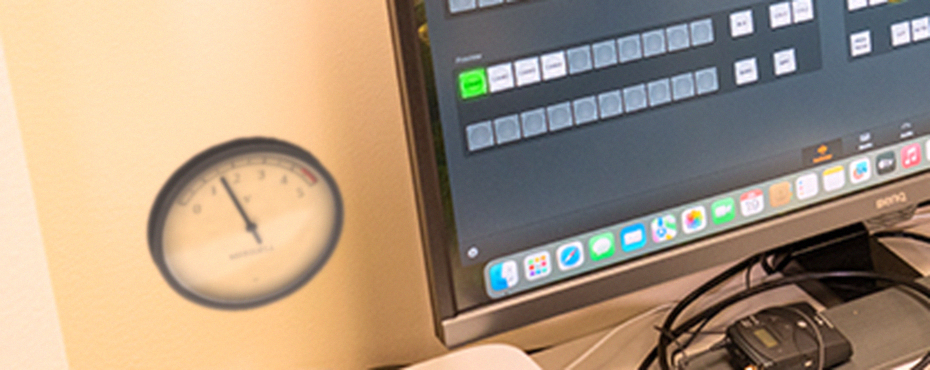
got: {"value": 1.5, "unit": "V"}
